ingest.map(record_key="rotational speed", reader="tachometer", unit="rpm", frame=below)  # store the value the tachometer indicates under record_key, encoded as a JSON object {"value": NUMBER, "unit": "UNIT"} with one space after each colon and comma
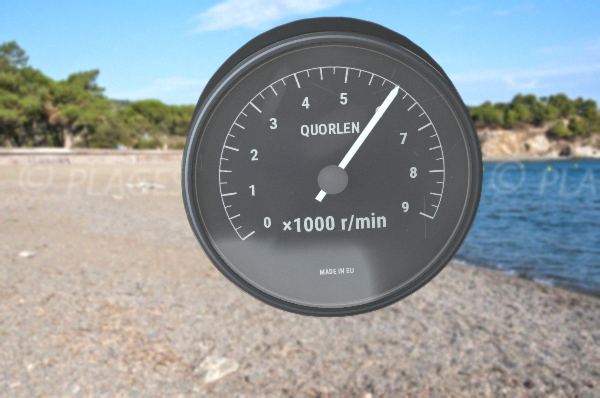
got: {"value": 6000, "unit": "rpm"}
